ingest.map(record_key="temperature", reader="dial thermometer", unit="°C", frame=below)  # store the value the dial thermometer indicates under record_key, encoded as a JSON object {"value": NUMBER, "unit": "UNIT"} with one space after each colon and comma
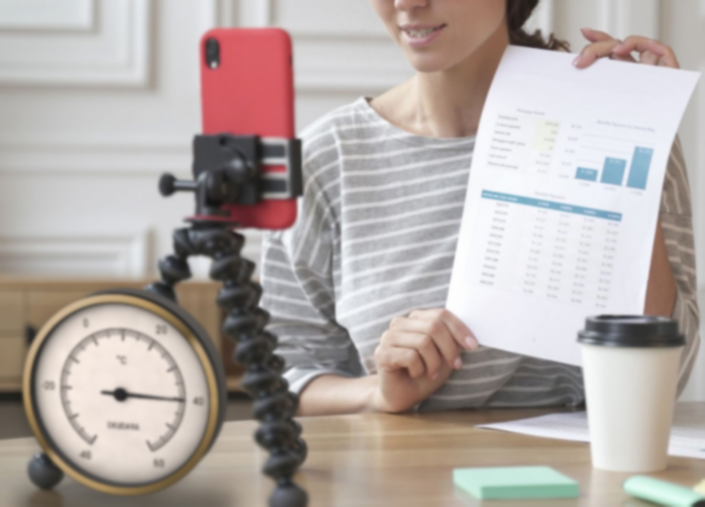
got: {"value": 40, "unit": "°C"}
